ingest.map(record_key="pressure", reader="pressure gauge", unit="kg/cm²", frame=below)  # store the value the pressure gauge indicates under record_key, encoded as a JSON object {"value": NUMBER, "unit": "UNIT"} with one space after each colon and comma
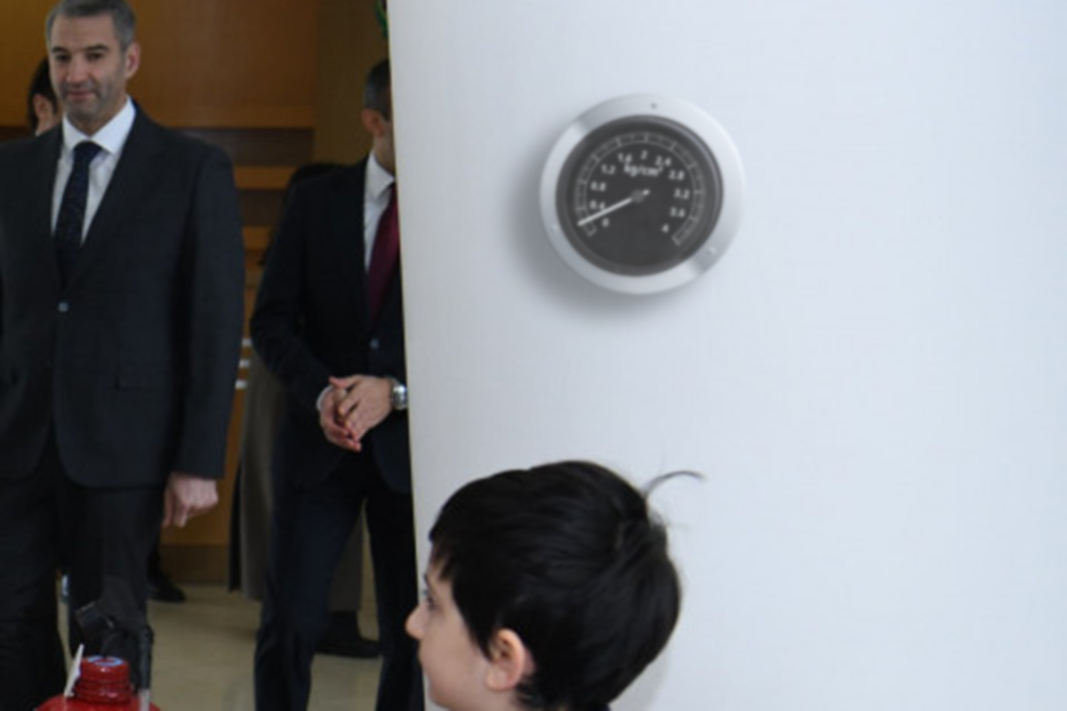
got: {"value": 0.2, "unit": "kg/cm²"}
